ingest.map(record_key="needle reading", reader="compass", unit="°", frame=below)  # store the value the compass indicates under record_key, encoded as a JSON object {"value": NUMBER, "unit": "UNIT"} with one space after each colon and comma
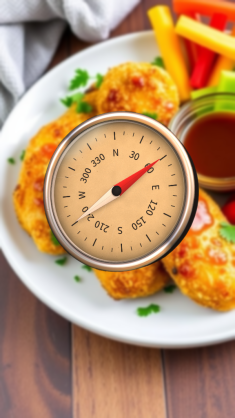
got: {"value": 60, "unit": "°"}
